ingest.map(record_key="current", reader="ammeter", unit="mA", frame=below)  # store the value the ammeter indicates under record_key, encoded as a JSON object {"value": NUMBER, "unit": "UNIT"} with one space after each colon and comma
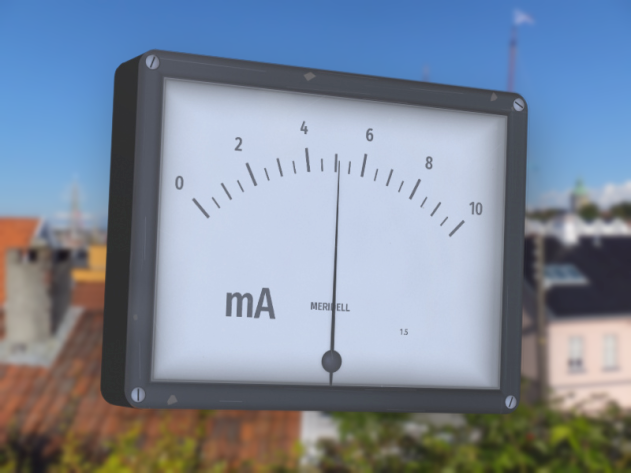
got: {"value": 5, "unit": "mA"}
